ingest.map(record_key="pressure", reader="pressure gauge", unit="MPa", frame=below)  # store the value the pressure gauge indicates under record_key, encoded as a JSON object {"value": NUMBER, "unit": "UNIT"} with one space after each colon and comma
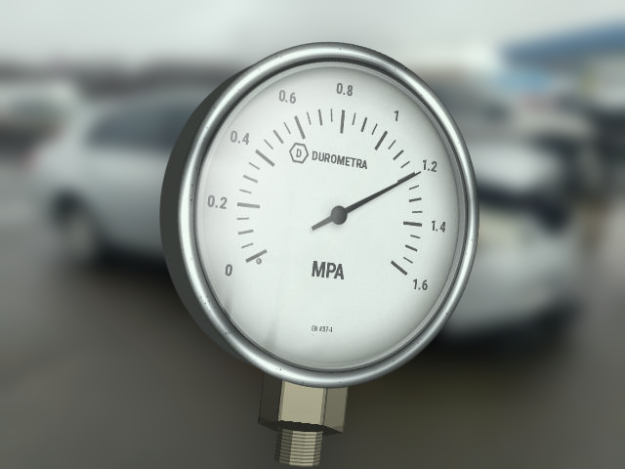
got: {"value": 1.2, "unit": "MPa"}
